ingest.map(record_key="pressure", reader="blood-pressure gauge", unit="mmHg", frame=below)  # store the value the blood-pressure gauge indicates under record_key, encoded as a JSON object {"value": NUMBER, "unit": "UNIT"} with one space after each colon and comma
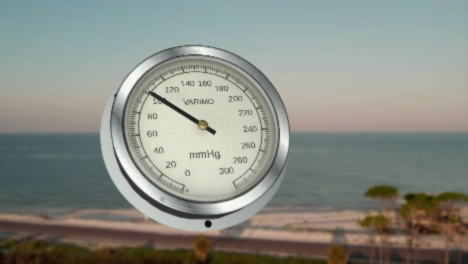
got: {"value": 100, "unit": "mmHg"}
